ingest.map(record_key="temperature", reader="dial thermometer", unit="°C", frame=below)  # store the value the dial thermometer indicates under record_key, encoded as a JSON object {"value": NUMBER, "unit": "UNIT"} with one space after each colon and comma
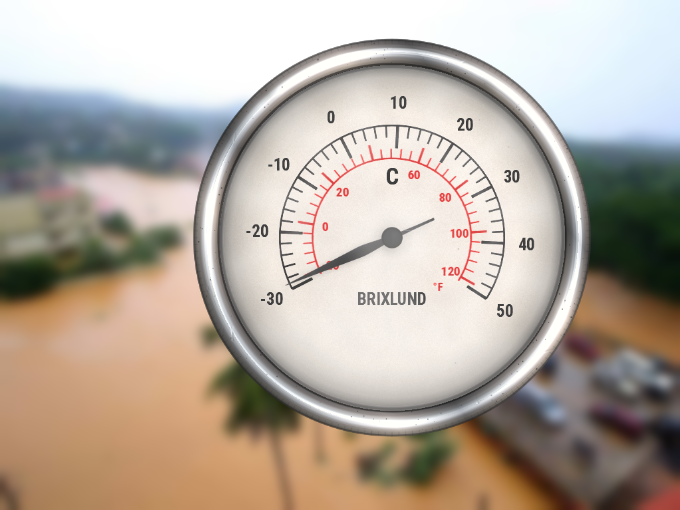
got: {"value": -29, "unit": "°C"}
